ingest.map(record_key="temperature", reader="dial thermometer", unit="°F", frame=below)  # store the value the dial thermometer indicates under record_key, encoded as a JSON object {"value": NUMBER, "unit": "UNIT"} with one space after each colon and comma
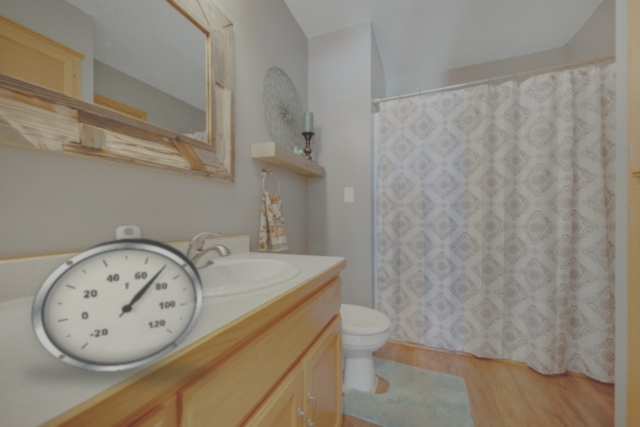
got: {"value": 70, "unit": "°F"}
